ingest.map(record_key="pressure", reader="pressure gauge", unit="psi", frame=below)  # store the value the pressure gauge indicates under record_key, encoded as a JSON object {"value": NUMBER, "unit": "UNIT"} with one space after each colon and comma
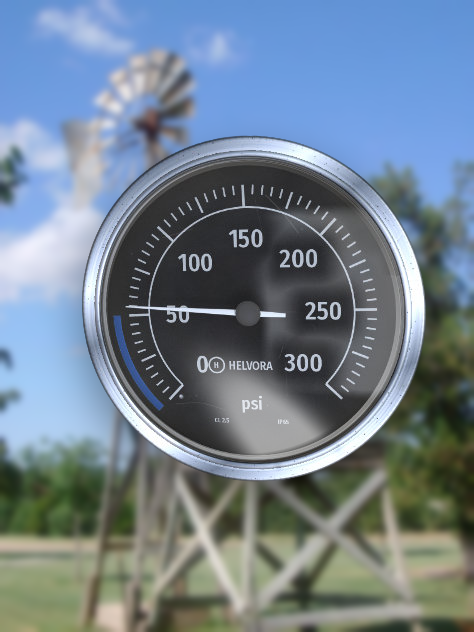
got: {"value": 55, "unit": "psi"}
